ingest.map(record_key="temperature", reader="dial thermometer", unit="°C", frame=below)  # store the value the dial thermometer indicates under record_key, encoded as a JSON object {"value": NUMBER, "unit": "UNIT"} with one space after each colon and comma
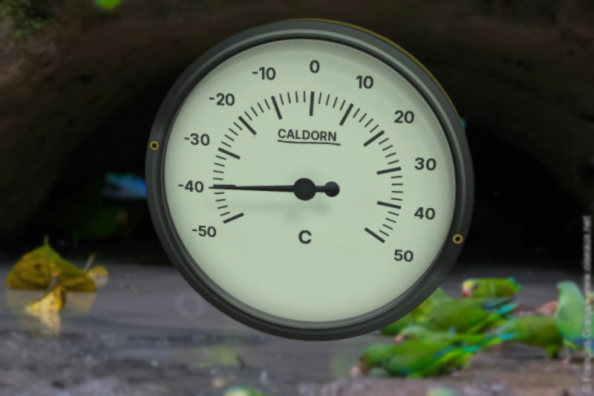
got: {"value": -40, "unit": "°C"}
